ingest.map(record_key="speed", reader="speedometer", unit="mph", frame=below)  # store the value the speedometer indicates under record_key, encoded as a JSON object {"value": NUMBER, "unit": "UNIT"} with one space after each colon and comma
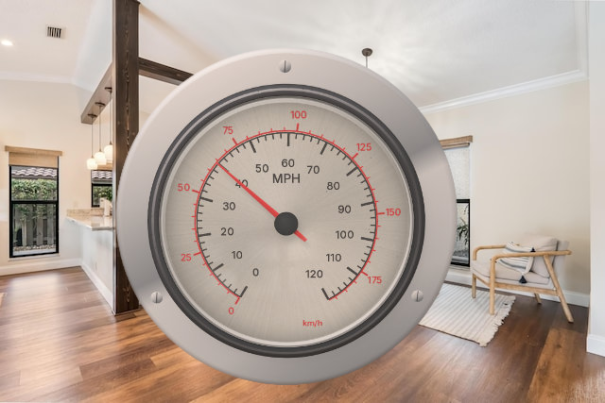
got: {"value": 40, "unit": "mph"}
